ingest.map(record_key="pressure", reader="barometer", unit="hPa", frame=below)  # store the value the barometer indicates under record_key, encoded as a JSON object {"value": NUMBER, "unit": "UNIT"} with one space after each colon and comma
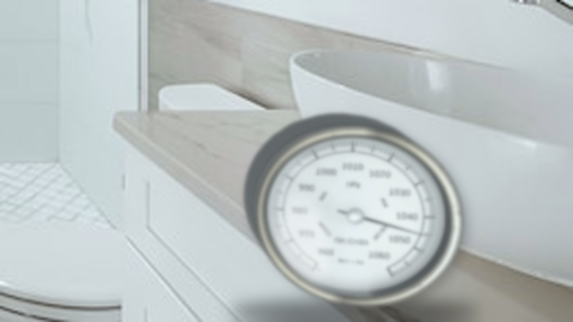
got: {"value": 1045, "unit": "hPa"}
